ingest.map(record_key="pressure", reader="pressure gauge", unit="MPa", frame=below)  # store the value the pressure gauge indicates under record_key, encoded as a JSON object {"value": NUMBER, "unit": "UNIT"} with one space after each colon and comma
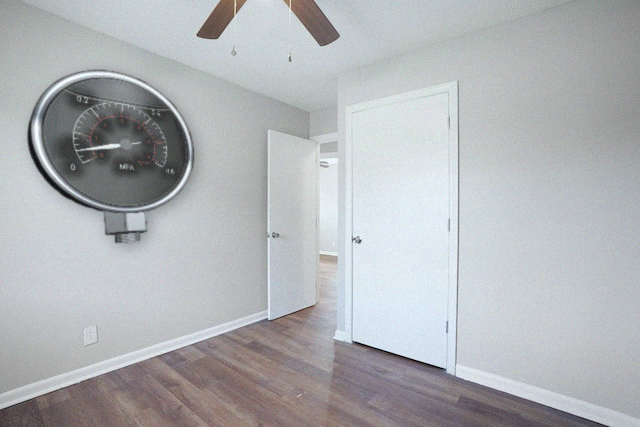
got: {"value": 0.04, "unit": "MPa"}
